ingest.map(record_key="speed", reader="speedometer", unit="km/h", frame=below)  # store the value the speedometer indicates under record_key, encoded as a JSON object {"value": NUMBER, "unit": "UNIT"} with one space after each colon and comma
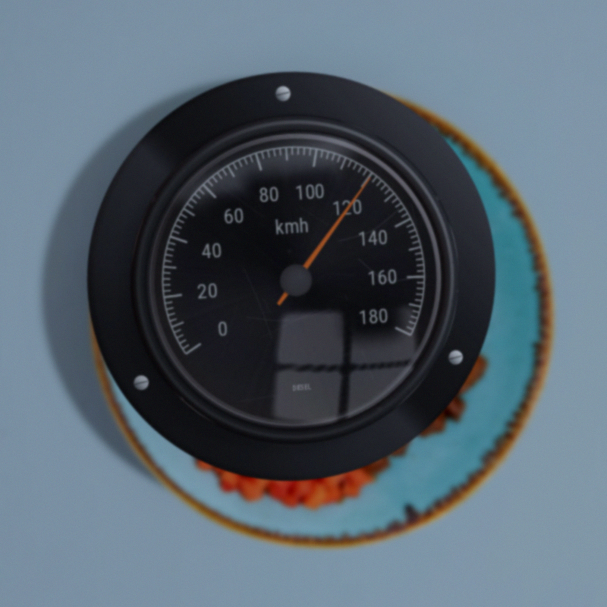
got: {"value": 120, "unit": "km/h"}
